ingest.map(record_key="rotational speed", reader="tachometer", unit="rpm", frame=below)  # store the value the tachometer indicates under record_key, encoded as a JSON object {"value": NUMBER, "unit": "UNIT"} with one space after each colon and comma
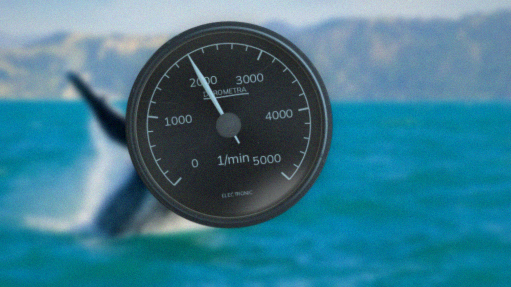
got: {"value": 2000, "unit": "rpm"}
